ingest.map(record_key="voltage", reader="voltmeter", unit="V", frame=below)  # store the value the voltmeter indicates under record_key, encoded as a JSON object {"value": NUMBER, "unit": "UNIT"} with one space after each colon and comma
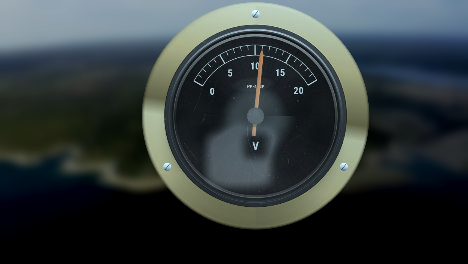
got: {"value": 11, "unit": "V"}
